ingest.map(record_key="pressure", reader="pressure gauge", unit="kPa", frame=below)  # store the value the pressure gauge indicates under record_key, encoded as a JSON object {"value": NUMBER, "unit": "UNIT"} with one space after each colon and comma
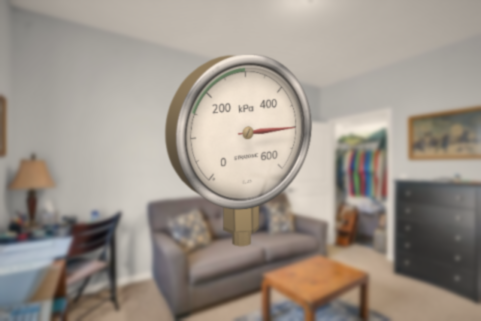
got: {"value": 500, "unit": "kPa"}
